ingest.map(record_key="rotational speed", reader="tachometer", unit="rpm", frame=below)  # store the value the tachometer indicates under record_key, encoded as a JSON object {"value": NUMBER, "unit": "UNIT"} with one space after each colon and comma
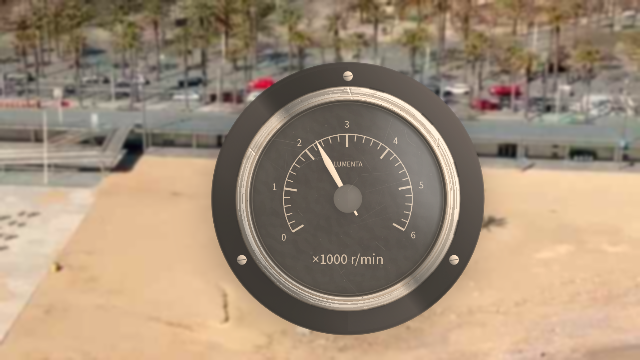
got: {"value": 2300, "unit": "rpm"}
